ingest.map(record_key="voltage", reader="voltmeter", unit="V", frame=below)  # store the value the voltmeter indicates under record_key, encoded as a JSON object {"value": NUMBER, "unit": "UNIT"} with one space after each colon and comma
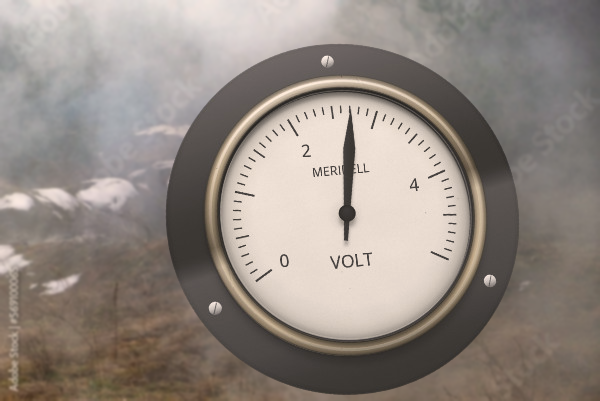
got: {"value": 2.7, "unit": "V"}
